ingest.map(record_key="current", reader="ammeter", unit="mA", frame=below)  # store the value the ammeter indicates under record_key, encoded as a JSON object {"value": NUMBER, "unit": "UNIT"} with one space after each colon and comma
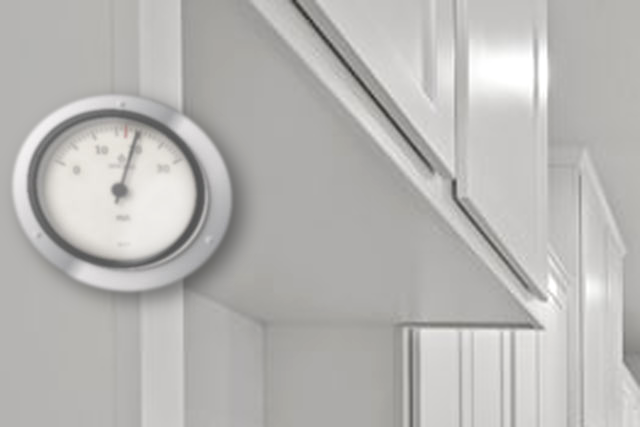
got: {"value": 20, "unit": "mA"}
